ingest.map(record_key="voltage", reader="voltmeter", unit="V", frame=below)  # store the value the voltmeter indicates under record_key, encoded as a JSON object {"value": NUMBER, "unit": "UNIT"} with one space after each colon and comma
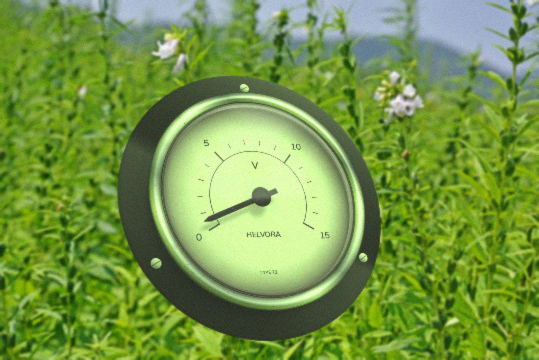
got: {"value": 0.5, "unit": "V"}
